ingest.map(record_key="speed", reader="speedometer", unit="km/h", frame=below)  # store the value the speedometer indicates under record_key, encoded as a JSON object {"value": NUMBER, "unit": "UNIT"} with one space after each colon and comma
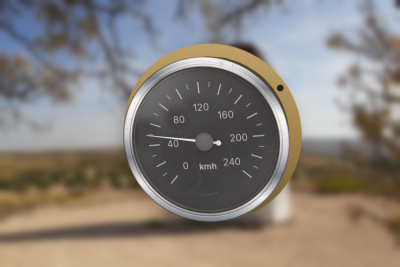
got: {"value": 50, "unit": "km/h"}
